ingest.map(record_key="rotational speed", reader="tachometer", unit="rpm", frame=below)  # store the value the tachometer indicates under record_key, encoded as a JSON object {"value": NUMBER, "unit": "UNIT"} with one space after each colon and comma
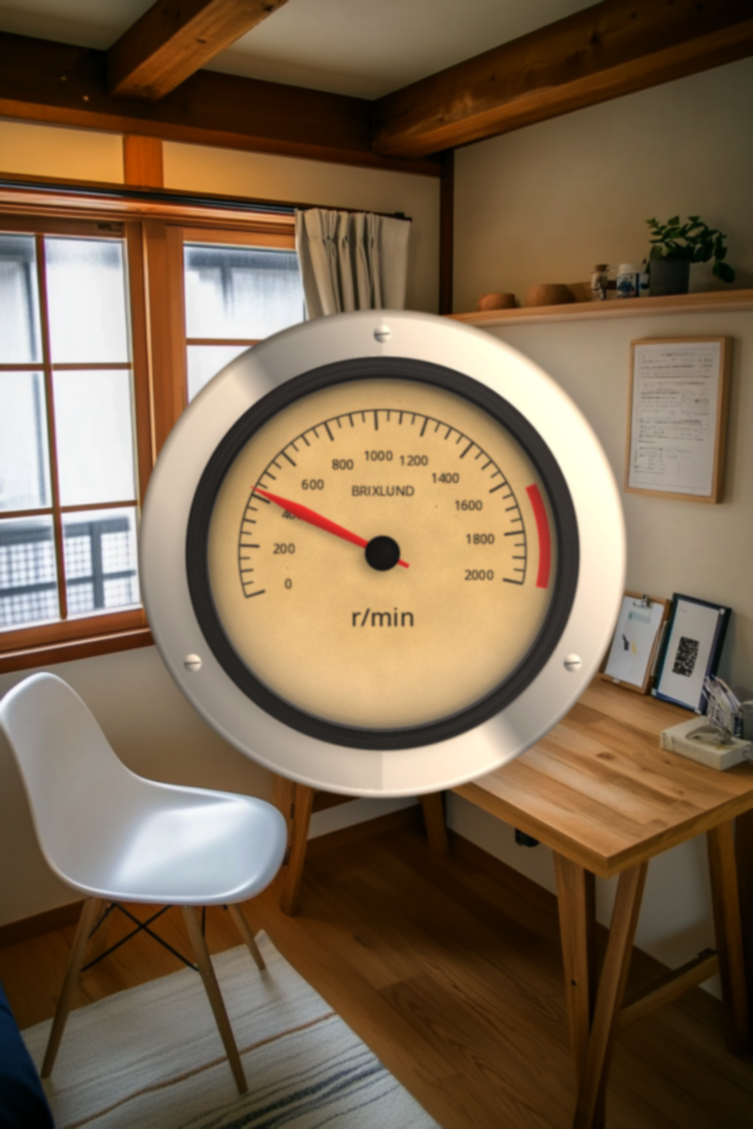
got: {"value": 425, "unit": "rpm"}
